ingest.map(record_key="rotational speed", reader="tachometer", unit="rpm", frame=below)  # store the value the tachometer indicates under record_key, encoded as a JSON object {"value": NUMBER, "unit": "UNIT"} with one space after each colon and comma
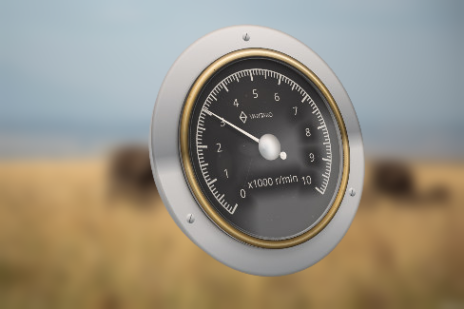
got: {"value": 3000, "unit": "rpm"}
